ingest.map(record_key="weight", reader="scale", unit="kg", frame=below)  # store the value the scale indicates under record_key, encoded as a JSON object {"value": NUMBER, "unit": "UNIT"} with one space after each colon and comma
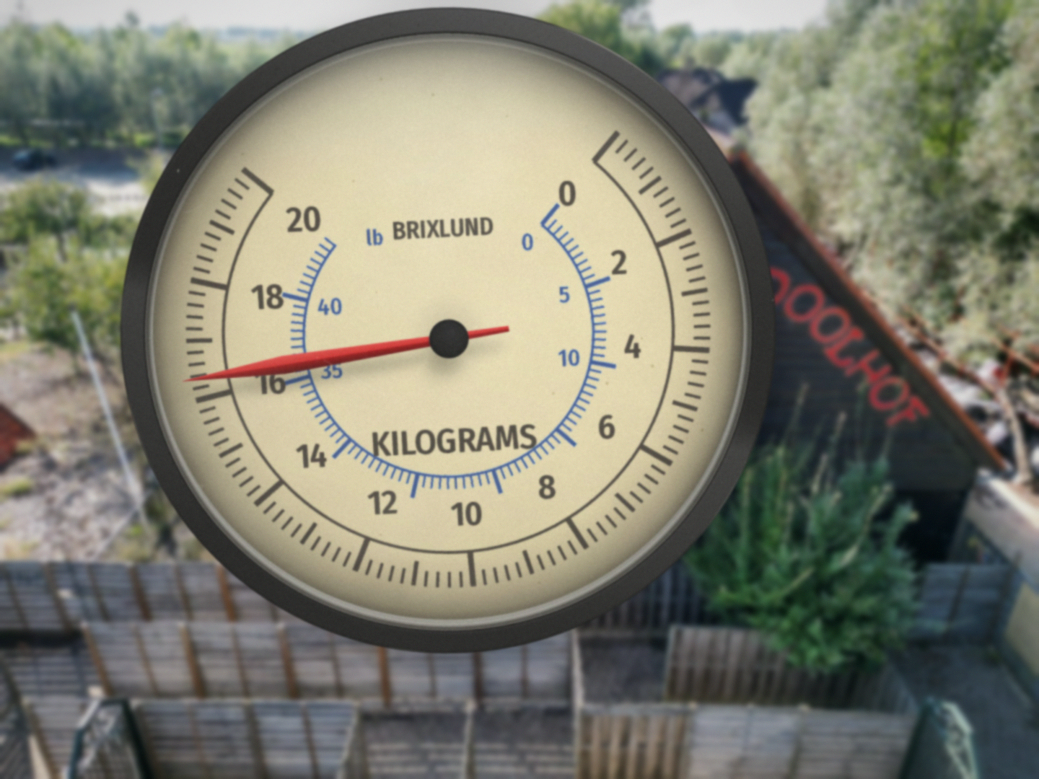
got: {"value": 16.4, "unit": "kg"}
